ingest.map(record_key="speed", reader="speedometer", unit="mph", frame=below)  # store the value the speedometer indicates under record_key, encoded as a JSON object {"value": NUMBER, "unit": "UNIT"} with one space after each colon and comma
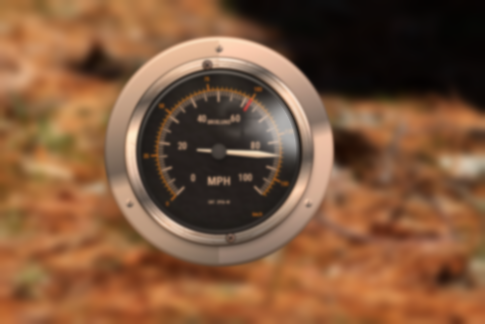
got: {"value": 85, "unit": "mph"}
